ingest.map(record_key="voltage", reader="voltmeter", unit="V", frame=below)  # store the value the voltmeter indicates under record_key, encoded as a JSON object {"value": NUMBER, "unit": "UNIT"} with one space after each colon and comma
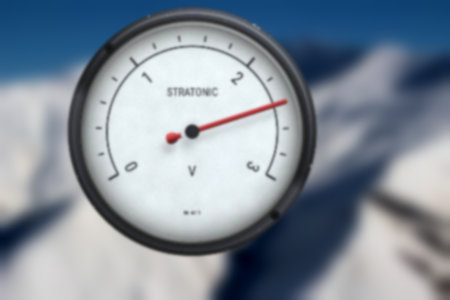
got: {"value": 2.4, "unit": "V"}
